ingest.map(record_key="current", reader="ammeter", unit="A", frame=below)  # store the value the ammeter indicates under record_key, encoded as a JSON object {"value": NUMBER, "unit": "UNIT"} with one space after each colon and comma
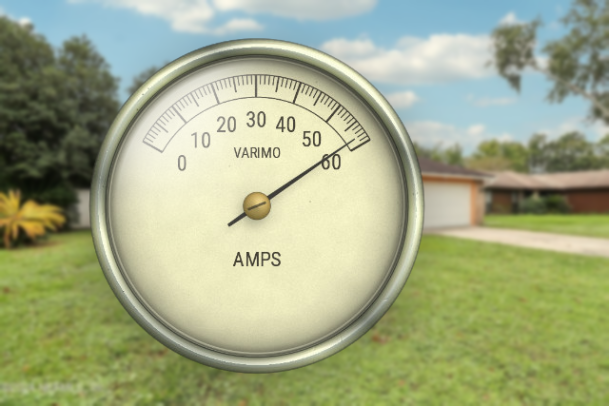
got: {"value": 58, "unit": "A"}
